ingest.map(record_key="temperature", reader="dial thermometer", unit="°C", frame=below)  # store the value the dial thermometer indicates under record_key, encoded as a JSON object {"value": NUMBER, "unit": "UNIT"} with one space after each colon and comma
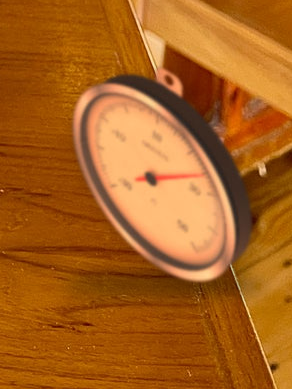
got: {"value": 25, "unit": "°C"}
